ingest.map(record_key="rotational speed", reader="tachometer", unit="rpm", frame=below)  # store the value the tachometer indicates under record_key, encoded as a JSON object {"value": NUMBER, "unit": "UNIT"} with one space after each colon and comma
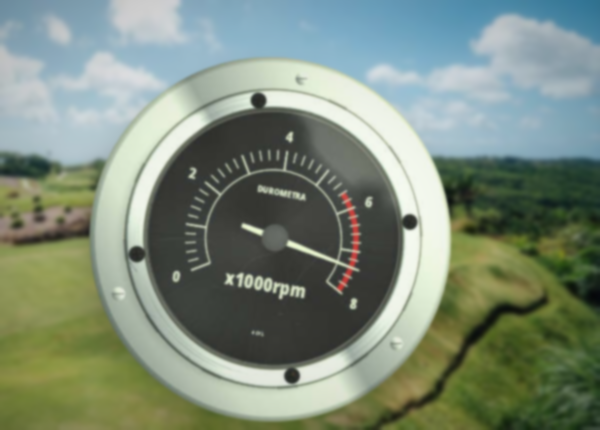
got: {"value": 7400, "unit": "rpm"}
